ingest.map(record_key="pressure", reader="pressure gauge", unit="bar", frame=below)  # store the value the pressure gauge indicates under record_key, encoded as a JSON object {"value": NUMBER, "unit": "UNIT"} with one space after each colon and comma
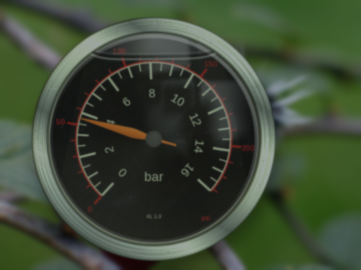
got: {"value": 3.75, "unit": "bar"}
